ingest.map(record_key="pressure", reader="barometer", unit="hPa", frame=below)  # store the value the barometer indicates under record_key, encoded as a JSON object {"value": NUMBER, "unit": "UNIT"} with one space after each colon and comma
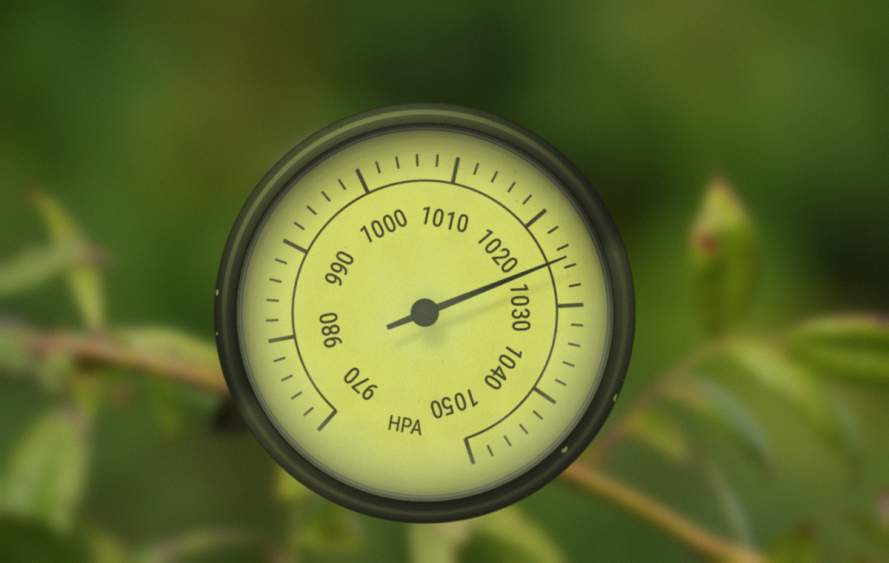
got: {"value": 1025, "unit": "hPa"}
